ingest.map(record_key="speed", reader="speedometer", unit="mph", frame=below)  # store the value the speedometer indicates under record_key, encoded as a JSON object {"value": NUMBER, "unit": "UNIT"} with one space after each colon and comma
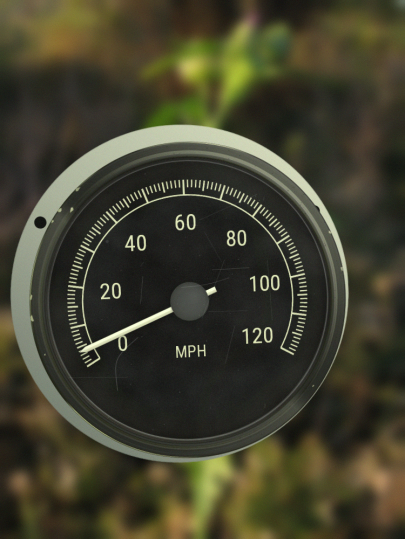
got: {"value": 4, "unit": "mph"}
